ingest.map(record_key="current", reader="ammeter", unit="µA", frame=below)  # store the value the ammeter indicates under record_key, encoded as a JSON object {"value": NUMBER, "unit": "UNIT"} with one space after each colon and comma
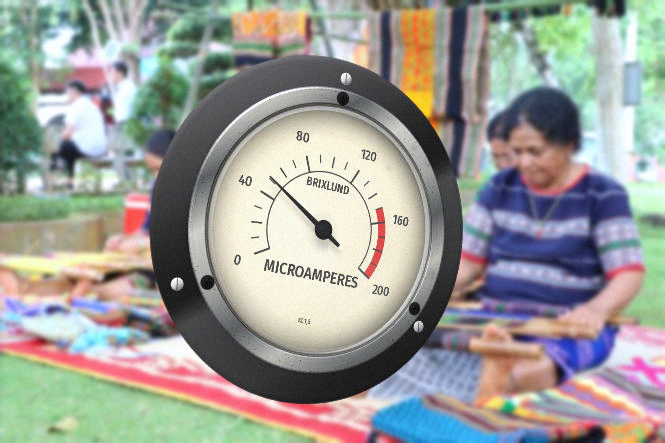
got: {"value": 50, "unit": "µA"}
